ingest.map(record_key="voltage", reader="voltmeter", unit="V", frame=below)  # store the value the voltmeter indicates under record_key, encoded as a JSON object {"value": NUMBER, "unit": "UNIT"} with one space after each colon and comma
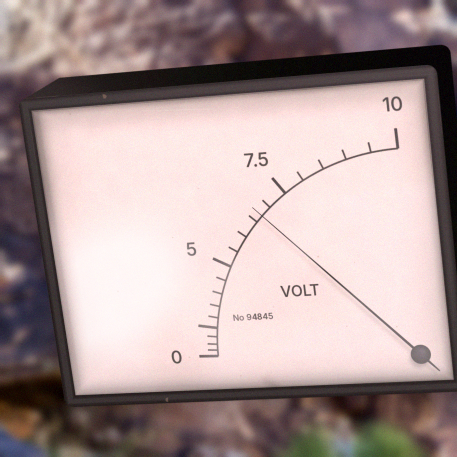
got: {"value": 6.75, "unit": "V"}
